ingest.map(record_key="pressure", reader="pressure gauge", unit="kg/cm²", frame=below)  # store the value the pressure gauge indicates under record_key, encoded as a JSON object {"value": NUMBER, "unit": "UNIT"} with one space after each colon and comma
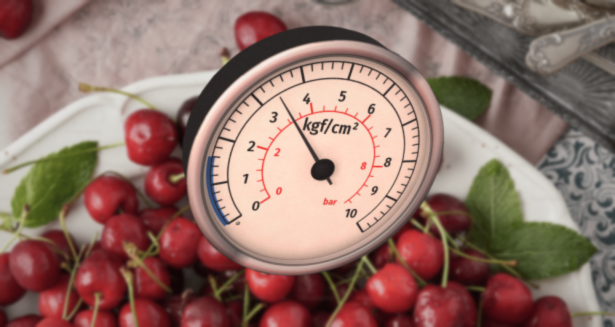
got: {"value": 3.4, "unit": "kg/cm²"}
